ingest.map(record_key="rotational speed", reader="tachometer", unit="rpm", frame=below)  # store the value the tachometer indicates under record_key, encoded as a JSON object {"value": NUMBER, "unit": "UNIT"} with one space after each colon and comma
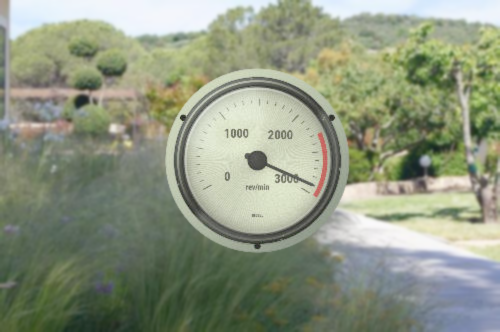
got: {"value": 2900, "unit": "rpm"}
